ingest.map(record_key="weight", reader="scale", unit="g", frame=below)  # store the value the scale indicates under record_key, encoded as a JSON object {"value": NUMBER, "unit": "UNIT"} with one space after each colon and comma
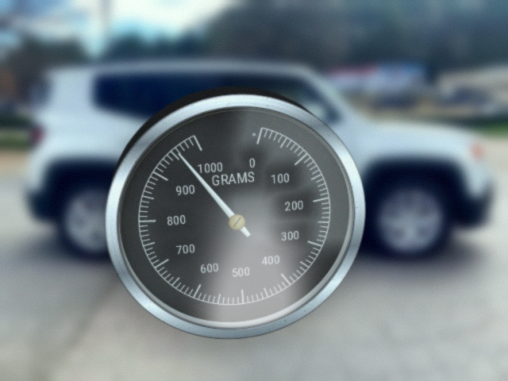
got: {"value": 960, "unit": "g"}
